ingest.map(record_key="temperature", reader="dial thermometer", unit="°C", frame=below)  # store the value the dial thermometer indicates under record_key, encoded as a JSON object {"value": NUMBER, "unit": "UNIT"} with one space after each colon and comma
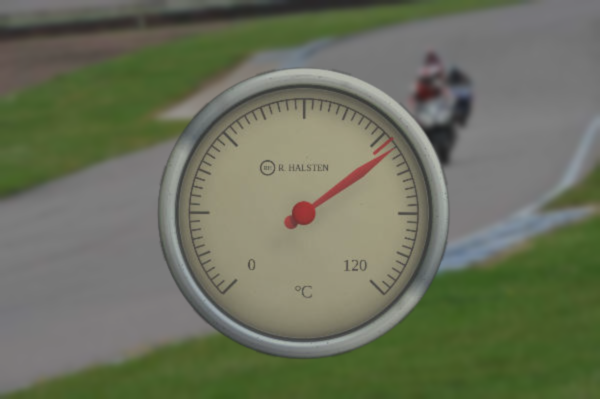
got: {"value": 84, "unit": "°C"}
